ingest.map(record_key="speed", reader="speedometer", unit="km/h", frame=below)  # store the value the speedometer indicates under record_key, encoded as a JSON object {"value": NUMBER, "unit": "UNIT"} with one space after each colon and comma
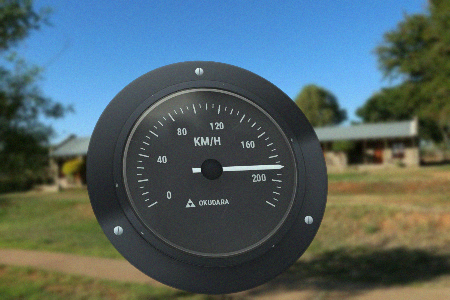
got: {"value": 190, "unit": "km/h"}
